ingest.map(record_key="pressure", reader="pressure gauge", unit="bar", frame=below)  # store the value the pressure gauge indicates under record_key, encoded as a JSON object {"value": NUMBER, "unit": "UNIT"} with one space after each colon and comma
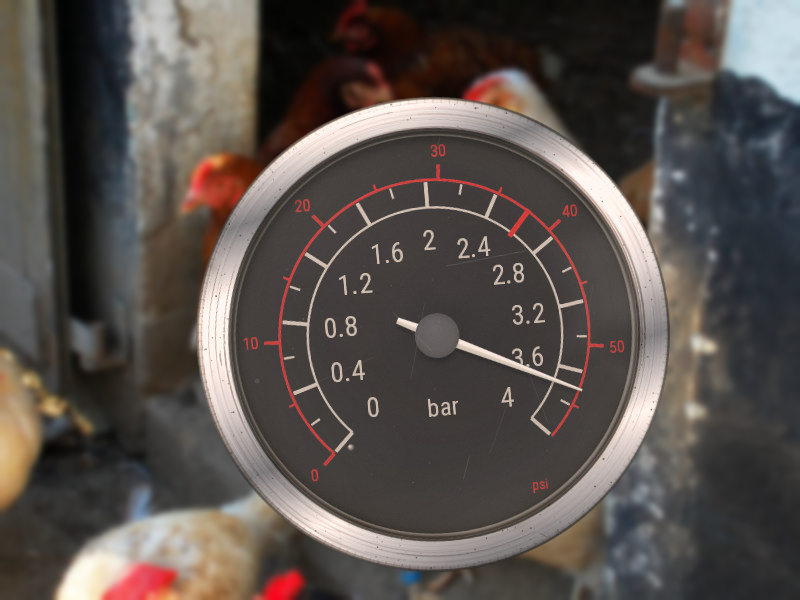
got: {"value": 3.7, "unit": "bar"}
